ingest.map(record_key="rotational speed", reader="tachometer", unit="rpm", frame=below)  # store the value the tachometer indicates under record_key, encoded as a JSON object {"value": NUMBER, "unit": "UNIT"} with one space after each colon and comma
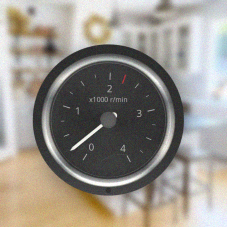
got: {"value": 250, "unit": "rpm"}
